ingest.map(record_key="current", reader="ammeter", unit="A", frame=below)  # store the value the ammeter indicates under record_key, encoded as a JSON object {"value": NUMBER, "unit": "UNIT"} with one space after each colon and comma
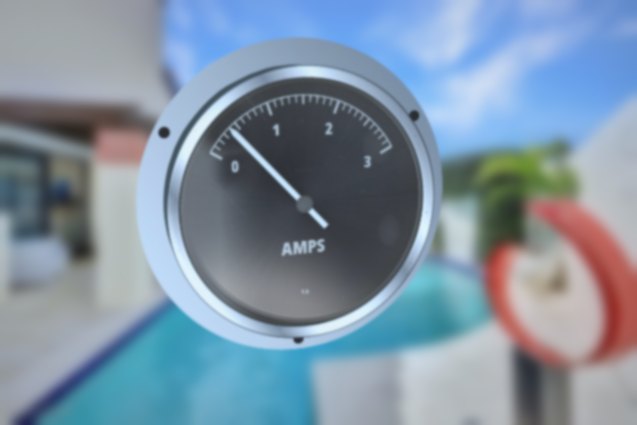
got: {"value": 0.4, "unit": "A"}
